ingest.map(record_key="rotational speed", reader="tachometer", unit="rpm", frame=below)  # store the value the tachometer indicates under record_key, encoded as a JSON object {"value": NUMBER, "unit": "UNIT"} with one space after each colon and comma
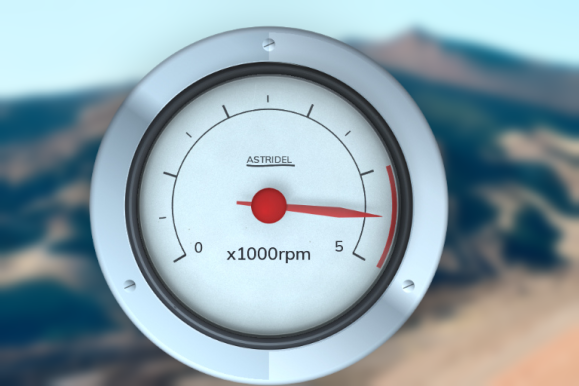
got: {"value": 4500, "unit": "rpm"}
